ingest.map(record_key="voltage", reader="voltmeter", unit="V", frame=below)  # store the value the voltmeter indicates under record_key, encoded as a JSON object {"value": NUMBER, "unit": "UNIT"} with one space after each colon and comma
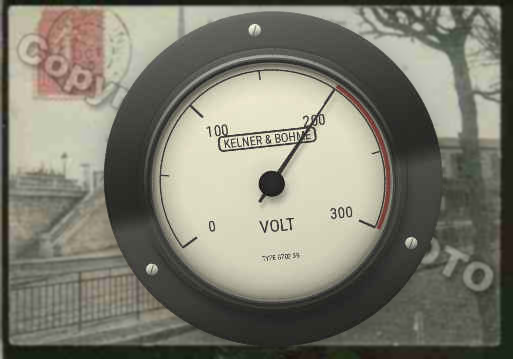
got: {"value": 200, "unit": "V"}
